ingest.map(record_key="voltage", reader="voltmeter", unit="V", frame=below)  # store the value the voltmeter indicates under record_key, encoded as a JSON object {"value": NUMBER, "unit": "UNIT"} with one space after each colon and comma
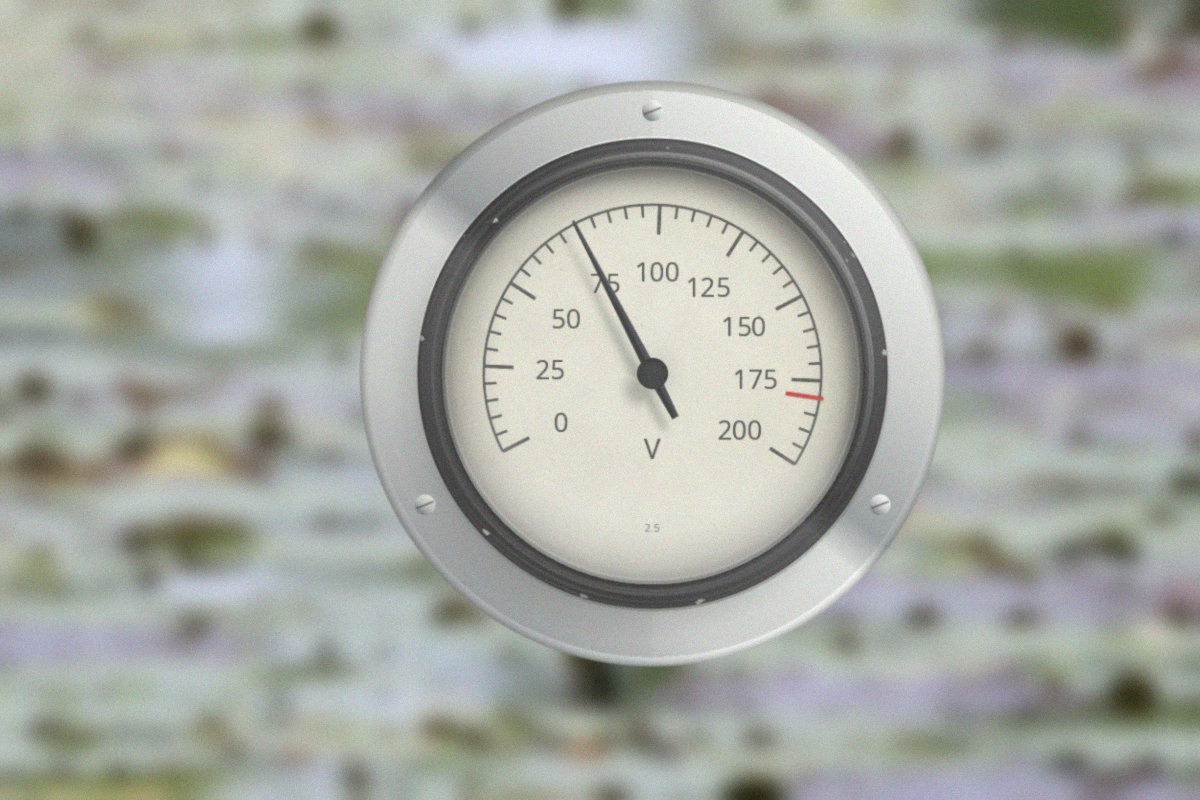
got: {"value": 75, "unit": "V"}
